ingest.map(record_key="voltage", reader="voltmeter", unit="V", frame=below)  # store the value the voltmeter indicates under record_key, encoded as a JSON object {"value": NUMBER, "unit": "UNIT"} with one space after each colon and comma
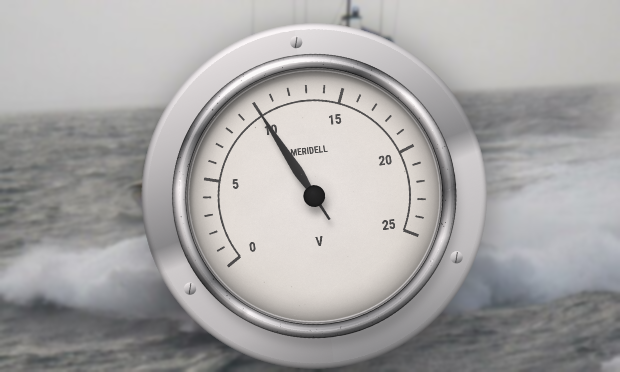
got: {"value": 10, "unit": "V"}
